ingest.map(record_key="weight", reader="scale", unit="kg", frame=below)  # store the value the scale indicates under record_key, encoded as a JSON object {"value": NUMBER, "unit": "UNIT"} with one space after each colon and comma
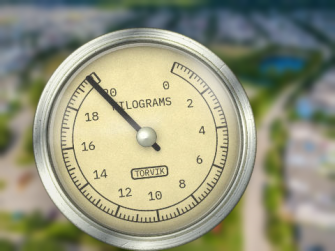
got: {"value": 19.6, "unit": "kg"}
